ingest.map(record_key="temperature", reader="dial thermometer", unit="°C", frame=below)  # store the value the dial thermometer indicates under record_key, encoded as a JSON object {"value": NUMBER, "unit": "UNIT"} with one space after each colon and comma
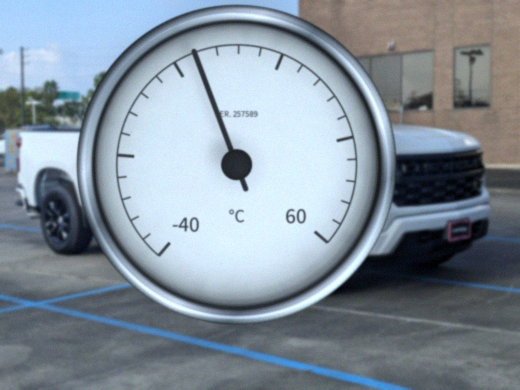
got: {"value": 4, "unit": "°C"}
